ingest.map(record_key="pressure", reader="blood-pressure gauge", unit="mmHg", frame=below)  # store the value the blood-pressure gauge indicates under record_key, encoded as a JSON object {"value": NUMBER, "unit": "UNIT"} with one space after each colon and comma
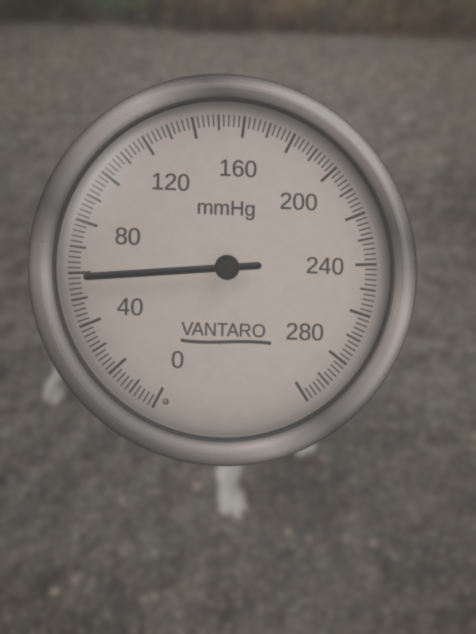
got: {"value": 58, "unit": "mmHg"}
